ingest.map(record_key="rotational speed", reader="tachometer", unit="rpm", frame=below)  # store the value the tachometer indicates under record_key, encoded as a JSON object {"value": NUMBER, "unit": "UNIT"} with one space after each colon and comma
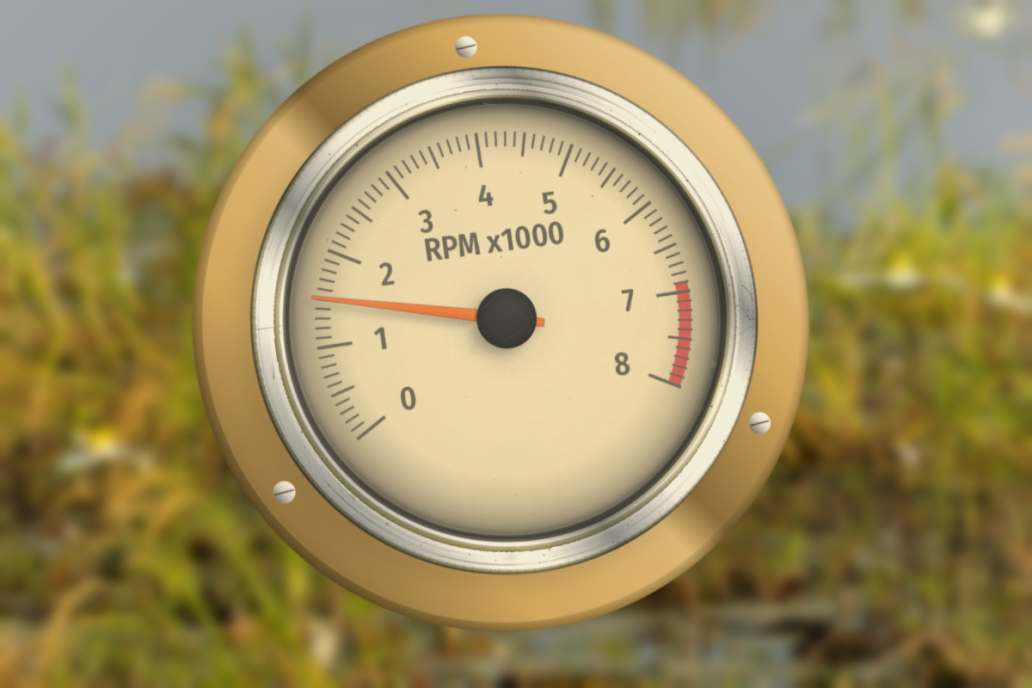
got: {"value": 1500, "unit": "rpm"}
